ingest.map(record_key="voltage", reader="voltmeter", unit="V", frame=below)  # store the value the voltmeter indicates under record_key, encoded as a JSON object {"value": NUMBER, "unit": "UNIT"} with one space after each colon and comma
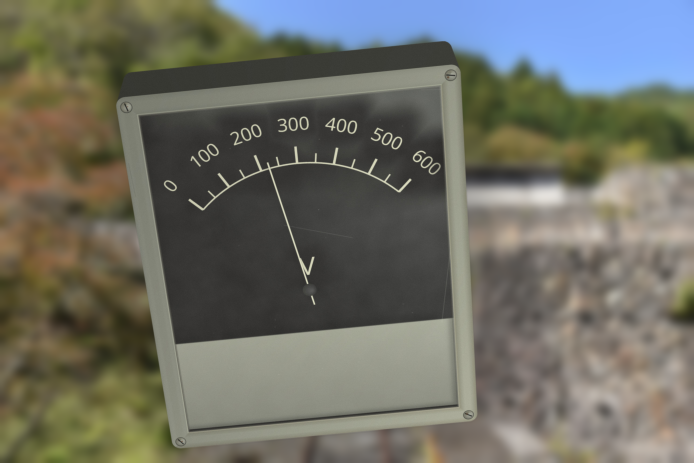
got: {"value": 225, "unit": "V"}
